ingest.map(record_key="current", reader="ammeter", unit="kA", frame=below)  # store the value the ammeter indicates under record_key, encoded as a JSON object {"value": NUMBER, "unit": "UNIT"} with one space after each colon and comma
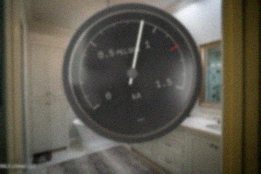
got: {"value": 0.9, "unit": "kA"}
